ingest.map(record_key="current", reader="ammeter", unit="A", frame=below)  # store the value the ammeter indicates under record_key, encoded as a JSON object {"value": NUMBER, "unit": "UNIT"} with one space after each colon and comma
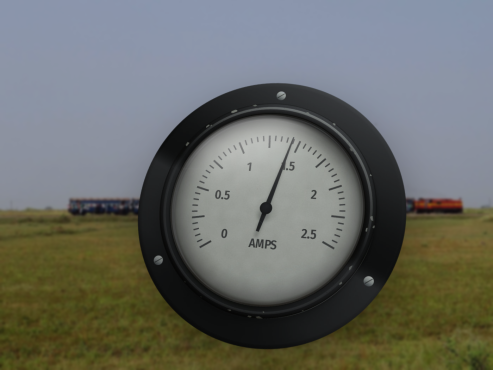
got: {"value": 1.45, "unit": "A"}
